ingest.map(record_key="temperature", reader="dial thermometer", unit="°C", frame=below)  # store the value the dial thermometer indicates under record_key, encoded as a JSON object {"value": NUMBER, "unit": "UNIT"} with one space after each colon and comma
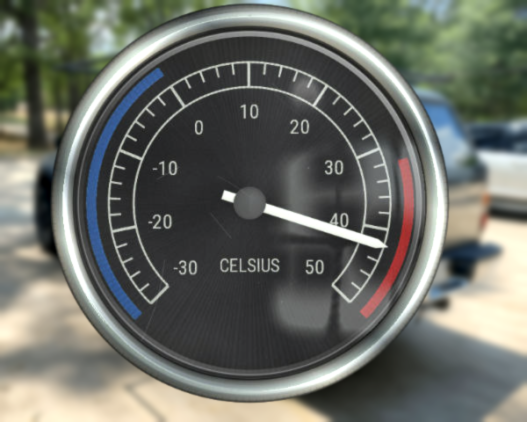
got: {"value": 42, "unit": "°C"}
